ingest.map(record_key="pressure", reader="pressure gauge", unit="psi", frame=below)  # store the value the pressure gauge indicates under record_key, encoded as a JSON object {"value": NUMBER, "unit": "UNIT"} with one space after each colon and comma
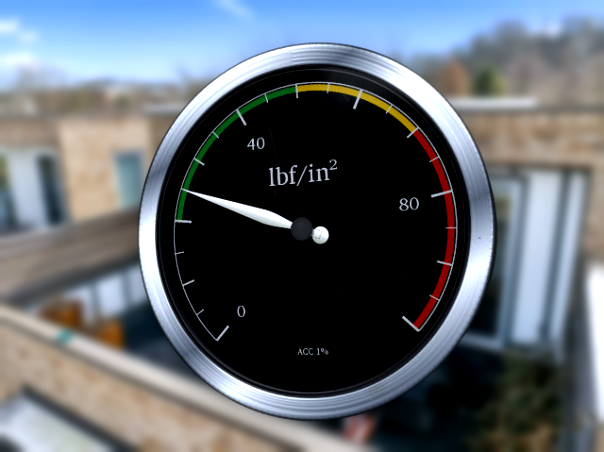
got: {"value": 25, "unit": "psi"}
